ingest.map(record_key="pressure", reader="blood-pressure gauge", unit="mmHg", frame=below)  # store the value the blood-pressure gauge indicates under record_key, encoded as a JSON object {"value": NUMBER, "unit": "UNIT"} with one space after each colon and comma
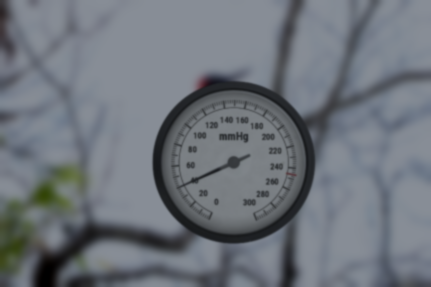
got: {"value": 40, "unit": "mmHg"}
